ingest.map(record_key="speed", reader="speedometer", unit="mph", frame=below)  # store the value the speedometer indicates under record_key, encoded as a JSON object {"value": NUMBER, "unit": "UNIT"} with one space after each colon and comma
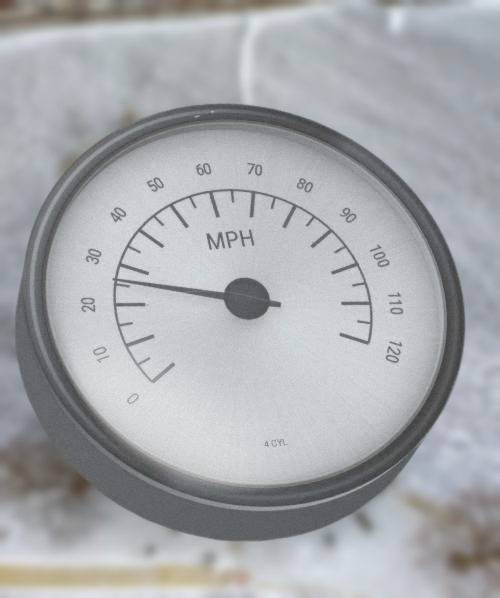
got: {"value": 25, "unit": "mph"}
